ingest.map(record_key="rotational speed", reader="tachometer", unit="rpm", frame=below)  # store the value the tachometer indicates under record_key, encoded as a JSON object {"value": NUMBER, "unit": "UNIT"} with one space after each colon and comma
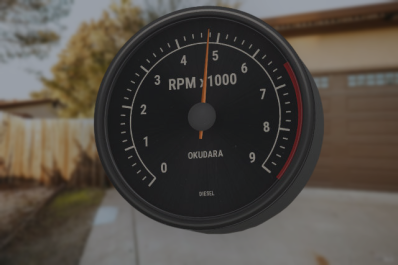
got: {"value": 4800, "unit": "rpm"}
